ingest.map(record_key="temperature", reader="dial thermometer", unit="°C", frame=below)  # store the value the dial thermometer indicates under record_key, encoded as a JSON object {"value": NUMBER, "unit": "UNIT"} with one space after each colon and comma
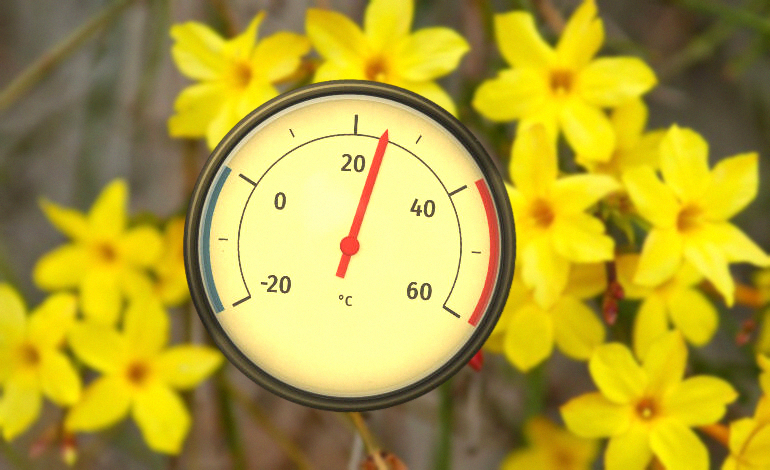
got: {"value": 25, "unit": "°C"}
